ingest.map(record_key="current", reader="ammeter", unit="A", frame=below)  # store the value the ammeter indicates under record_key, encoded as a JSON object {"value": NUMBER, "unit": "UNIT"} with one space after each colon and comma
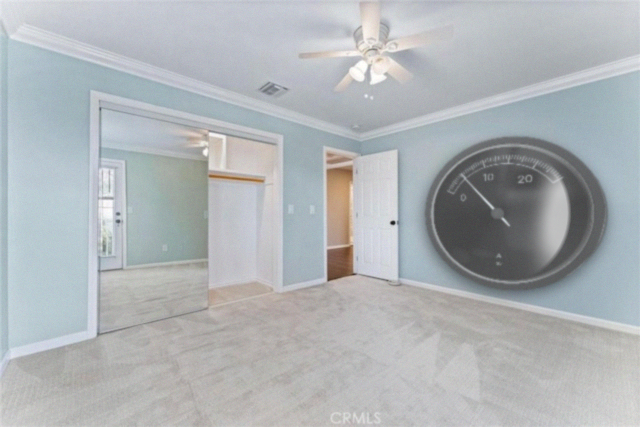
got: {"value": 5, "unit": "A"}
